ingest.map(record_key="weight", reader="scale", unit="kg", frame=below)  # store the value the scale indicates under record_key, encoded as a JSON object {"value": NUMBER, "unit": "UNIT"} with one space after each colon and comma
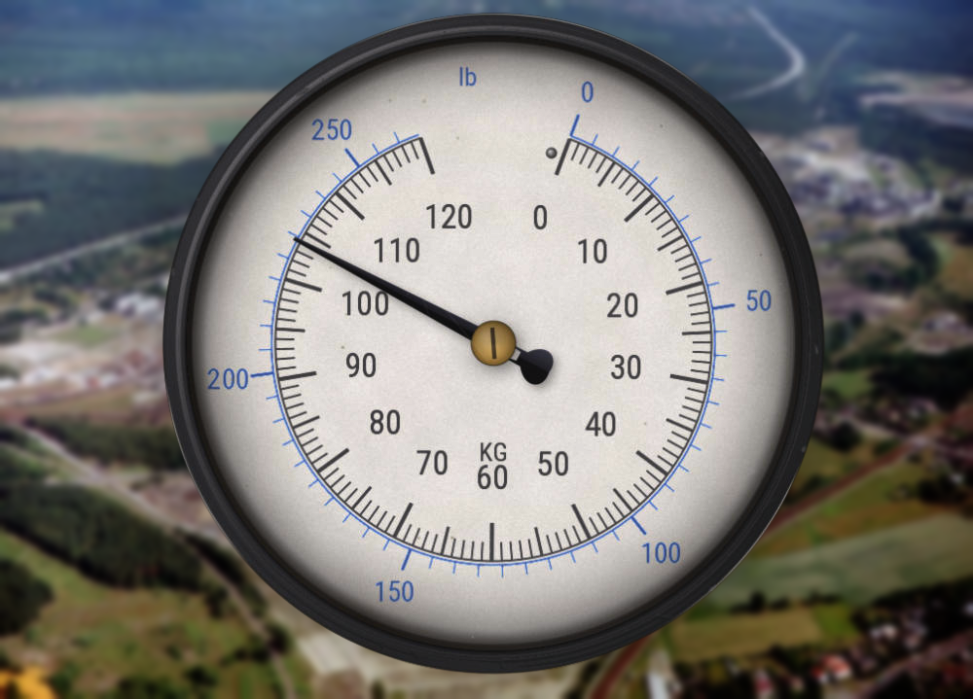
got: {"value": 104, "unit": "kg"}
